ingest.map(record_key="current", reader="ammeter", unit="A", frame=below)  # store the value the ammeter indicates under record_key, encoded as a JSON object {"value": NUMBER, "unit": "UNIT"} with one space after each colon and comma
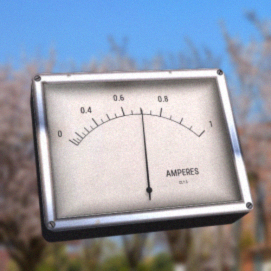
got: {"value": 0.7, "unit": "A"}
